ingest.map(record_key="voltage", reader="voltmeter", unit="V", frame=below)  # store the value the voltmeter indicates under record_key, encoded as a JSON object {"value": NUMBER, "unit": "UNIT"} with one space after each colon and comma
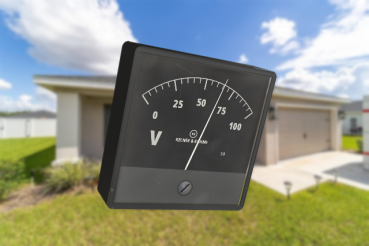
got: {"value": 65, "unit": "V"}
